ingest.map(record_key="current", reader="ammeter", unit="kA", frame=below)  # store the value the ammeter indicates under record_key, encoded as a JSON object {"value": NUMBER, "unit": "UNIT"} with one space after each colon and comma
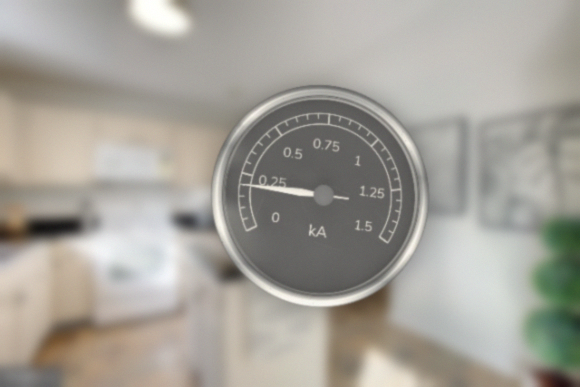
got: {"value": 0.2, "unit": "kA"}
